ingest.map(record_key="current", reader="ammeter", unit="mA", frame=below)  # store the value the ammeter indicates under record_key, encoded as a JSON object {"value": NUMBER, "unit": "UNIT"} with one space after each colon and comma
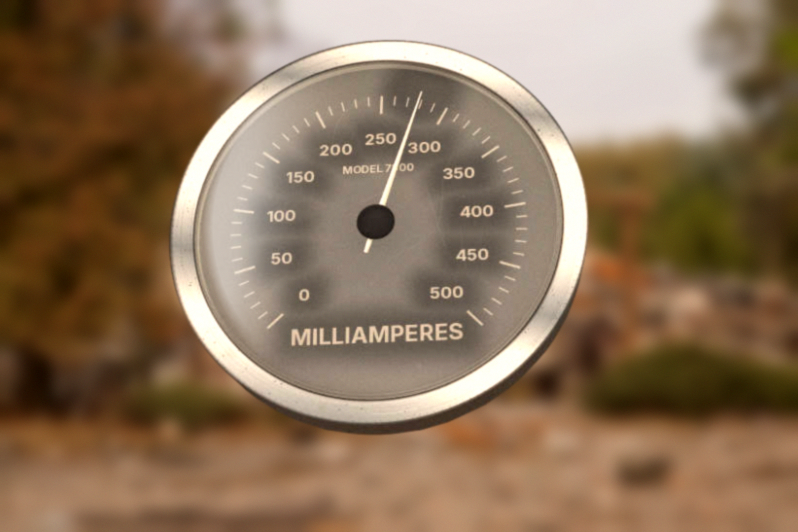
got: {"value": 280, "unit": "mA"}
